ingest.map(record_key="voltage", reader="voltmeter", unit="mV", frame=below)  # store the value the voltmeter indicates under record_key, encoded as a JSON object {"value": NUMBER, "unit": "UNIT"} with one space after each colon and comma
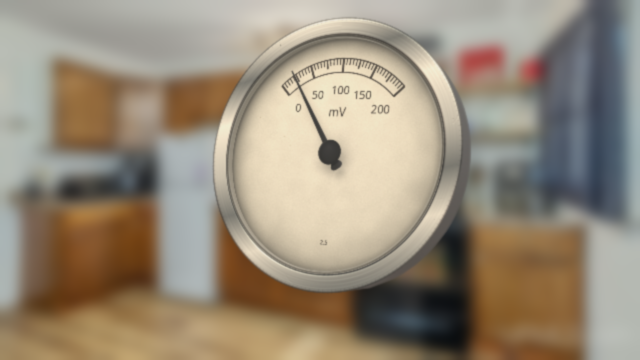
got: {"value": 25, "unit": "mV"}
